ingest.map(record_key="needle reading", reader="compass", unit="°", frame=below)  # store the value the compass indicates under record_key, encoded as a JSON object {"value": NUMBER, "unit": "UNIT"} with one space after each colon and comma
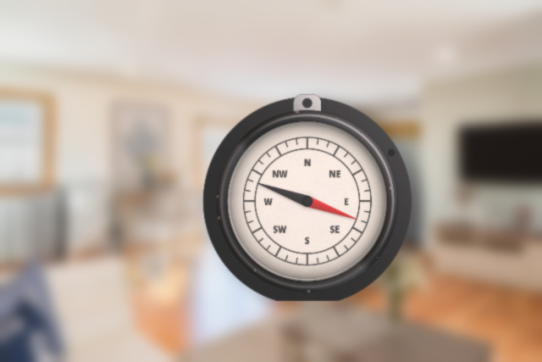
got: {"value": 110, "unit": "°"}
